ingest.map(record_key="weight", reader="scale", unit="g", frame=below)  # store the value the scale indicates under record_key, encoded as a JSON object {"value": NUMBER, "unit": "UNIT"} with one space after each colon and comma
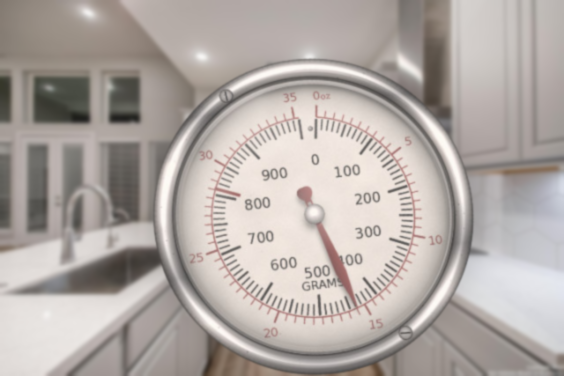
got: {"value": 440, "unit": "g"}
